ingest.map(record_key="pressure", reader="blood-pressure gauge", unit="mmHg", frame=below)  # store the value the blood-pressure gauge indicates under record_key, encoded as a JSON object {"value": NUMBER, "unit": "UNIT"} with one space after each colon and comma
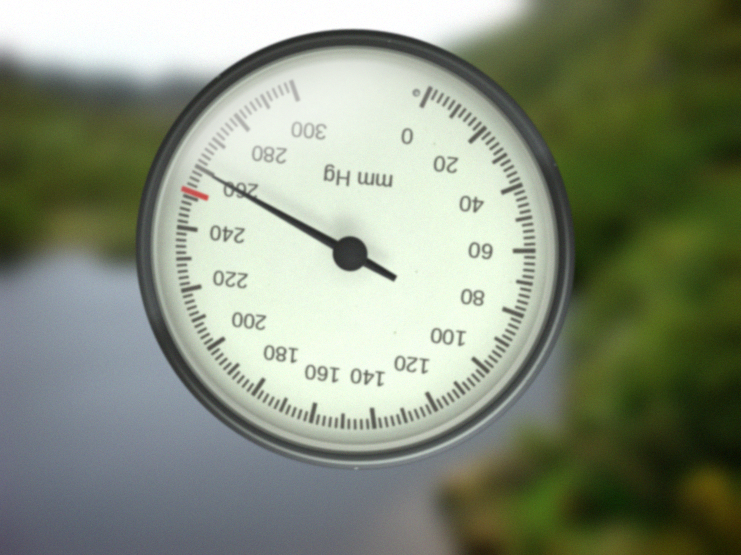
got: {"value": 260, "unit": "mmHg"}
